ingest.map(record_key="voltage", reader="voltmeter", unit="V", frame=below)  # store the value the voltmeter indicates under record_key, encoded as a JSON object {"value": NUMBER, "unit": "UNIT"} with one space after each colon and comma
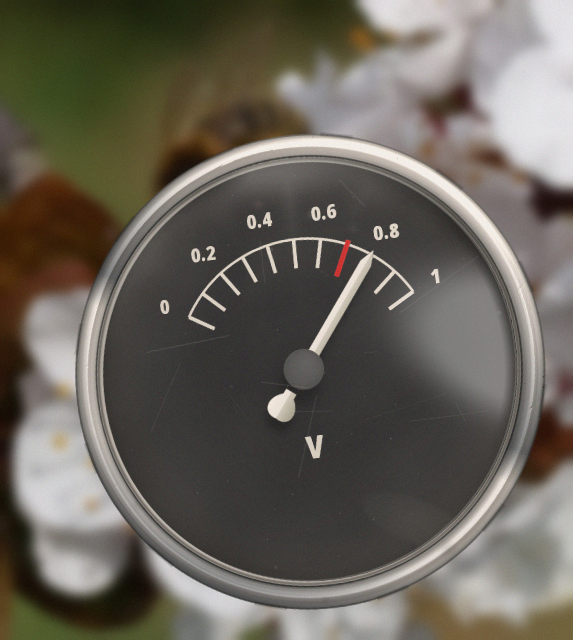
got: {"value": 0.8, "unit": "V"}
